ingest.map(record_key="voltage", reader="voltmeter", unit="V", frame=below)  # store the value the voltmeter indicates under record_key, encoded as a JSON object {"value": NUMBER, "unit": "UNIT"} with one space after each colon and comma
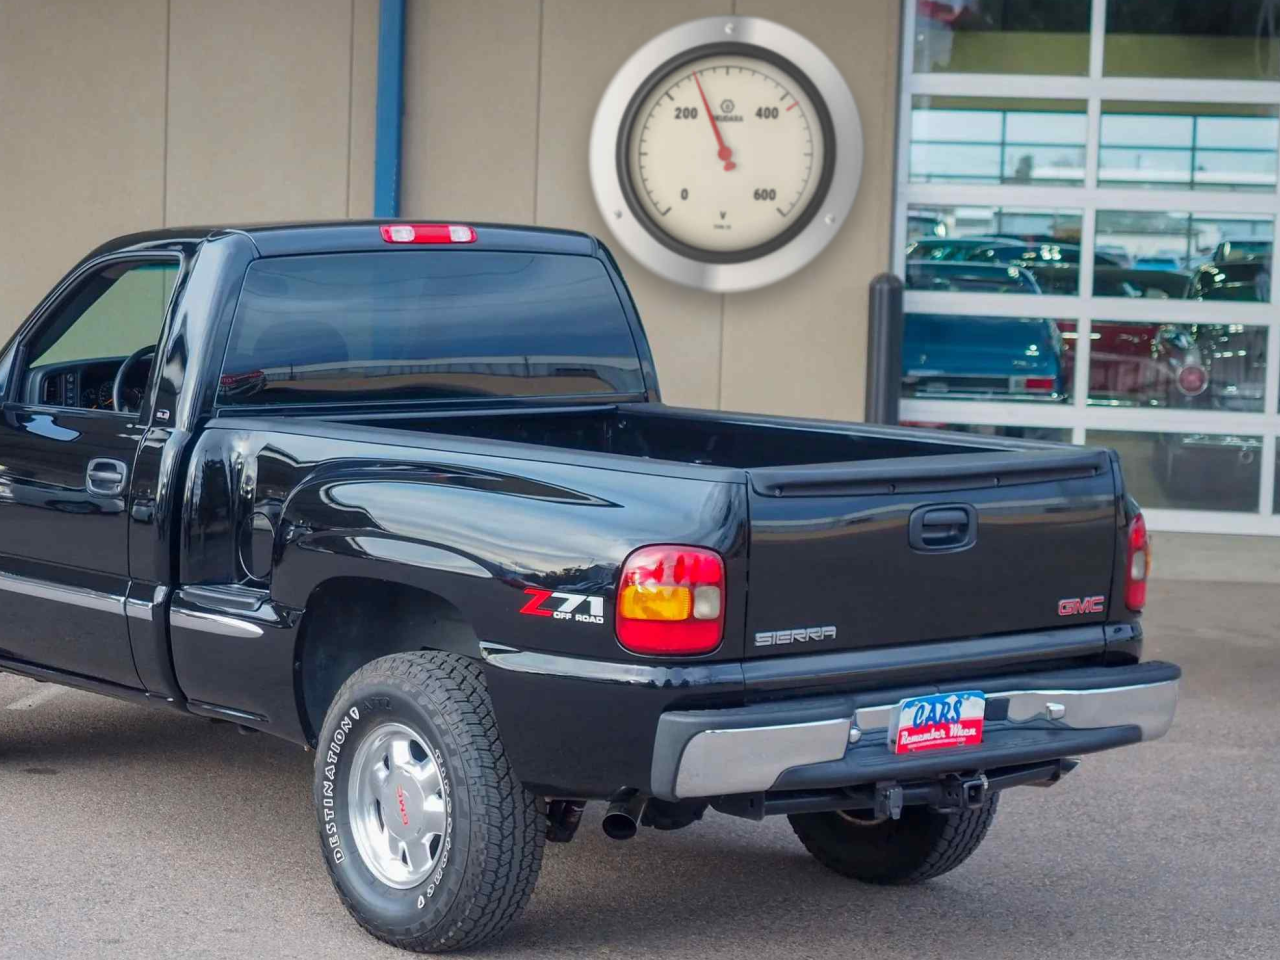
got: {"value": 250, "unit": "V"}
